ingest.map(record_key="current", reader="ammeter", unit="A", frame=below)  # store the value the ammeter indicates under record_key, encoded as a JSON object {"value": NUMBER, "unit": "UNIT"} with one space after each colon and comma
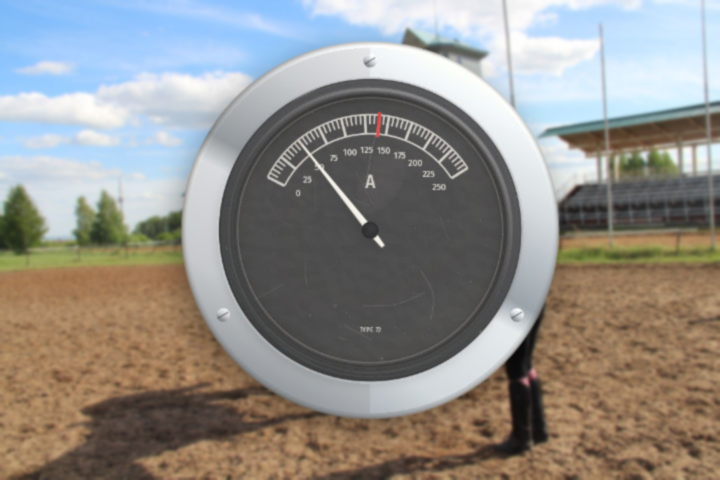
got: {"value": 50, "unit": "A"}
